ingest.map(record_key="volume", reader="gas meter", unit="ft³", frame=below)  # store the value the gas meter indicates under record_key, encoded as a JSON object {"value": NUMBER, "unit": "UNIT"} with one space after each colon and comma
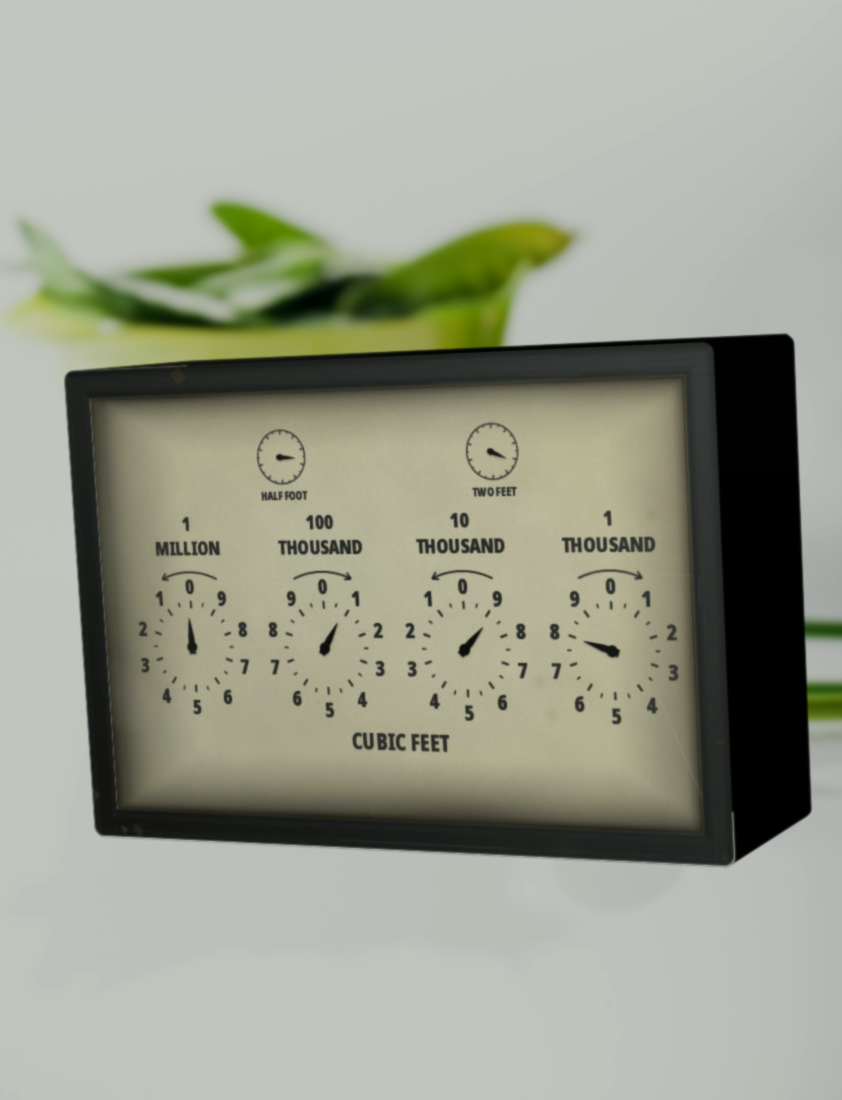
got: {"value": 8800, "unit": "ft³"}
